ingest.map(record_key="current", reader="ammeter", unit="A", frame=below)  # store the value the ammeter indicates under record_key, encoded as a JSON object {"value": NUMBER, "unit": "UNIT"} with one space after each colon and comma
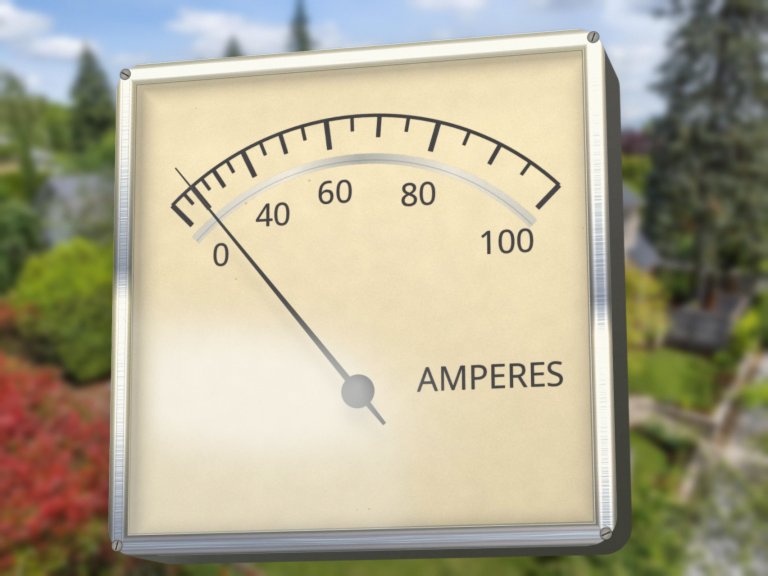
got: {"value": 20, "unit": "A"}
